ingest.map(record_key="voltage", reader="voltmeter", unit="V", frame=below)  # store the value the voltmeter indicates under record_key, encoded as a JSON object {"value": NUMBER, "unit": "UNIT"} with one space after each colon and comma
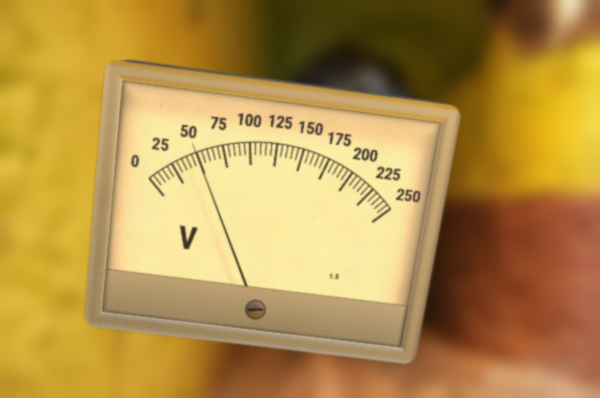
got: {"value": 50, "unit": "V"}
